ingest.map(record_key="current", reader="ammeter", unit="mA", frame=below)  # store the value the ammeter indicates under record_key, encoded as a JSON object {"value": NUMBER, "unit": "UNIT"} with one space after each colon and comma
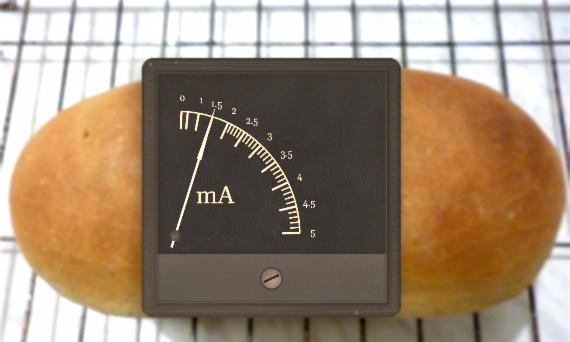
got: {"value": 1.5, "unit": "mA"}
